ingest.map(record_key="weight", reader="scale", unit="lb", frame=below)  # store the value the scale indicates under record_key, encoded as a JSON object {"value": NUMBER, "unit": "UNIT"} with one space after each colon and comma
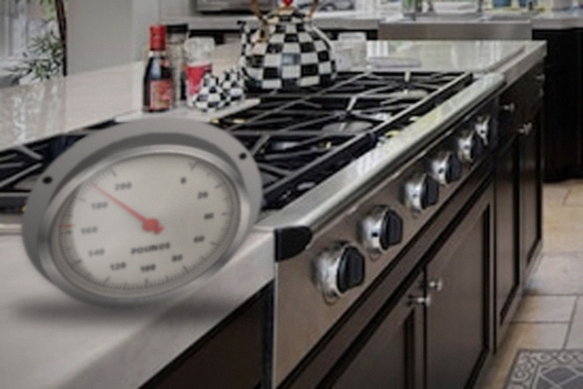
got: {"value": 190, "unit": "lb"}
